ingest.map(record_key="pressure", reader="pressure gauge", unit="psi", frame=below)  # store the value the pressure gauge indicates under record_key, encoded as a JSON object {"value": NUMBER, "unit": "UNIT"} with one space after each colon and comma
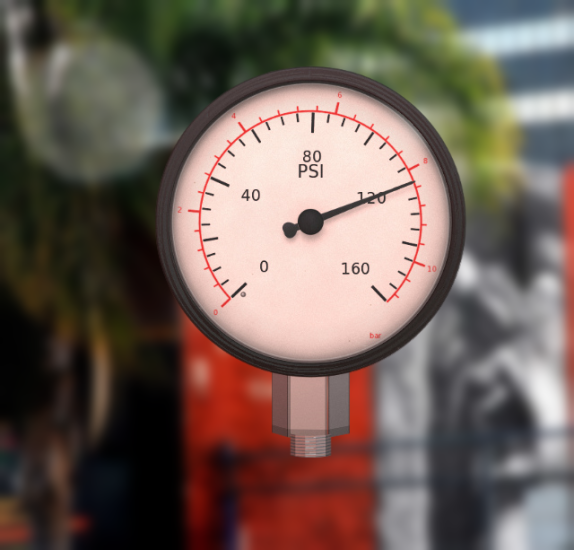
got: {"value": 120, "unit": "psi"}
